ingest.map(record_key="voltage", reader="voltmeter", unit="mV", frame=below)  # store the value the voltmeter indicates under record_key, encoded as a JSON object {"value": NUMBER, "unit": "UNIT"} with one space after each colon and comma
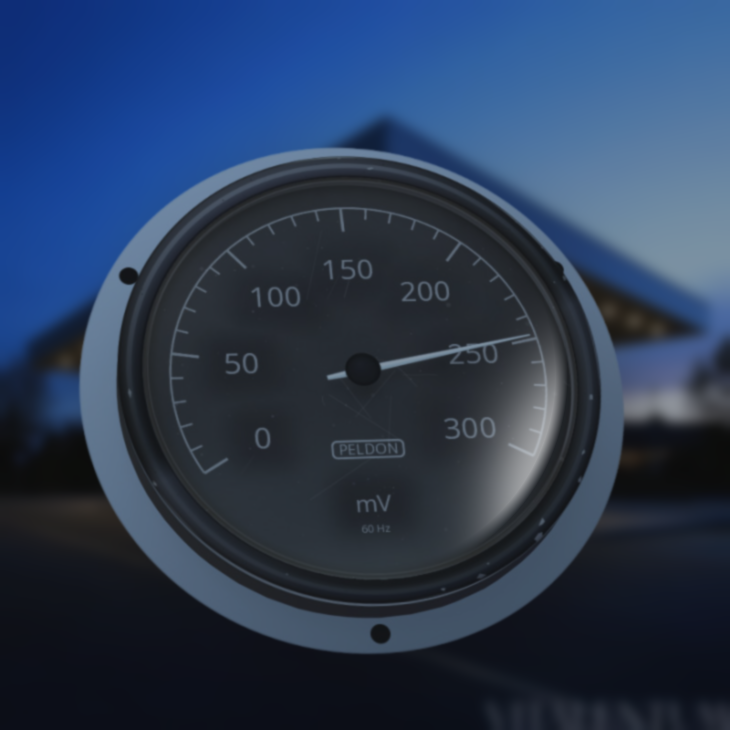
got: {"value": 250, "unit": "mV"}
